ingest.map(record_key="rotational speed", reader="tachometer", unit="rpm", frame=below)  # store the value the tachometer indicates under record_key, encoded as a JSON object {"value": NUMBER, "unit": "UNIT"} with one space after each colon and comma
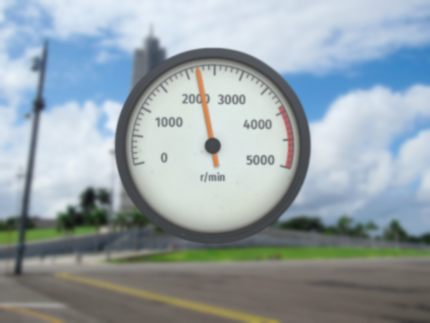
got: {"value": 2200, "unit": "rpm"}
